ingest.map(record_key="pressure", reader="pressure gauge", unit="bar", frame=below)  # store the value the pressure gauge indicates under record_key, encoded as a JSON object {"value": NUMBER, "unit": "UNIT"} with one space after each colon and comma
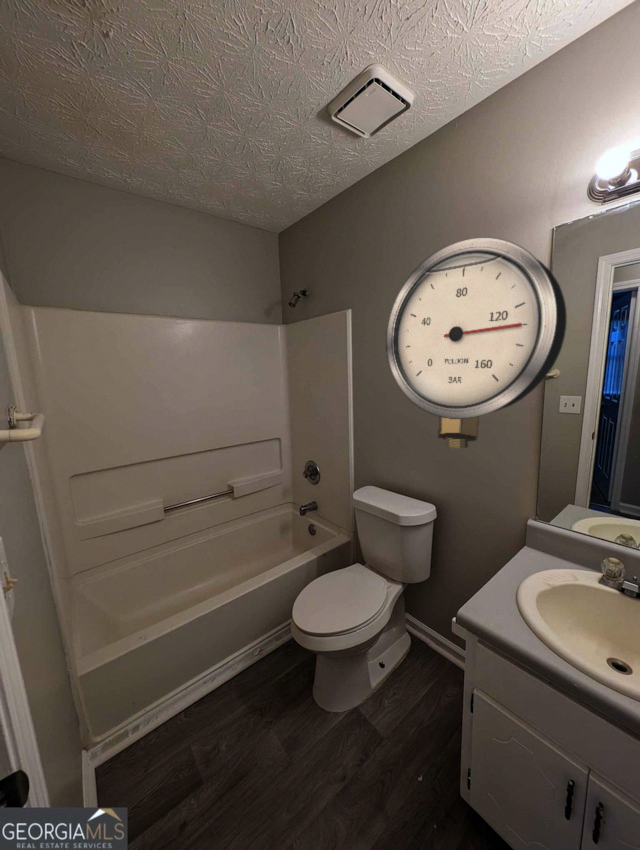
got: {"value": 130, "unit": "bar"}
